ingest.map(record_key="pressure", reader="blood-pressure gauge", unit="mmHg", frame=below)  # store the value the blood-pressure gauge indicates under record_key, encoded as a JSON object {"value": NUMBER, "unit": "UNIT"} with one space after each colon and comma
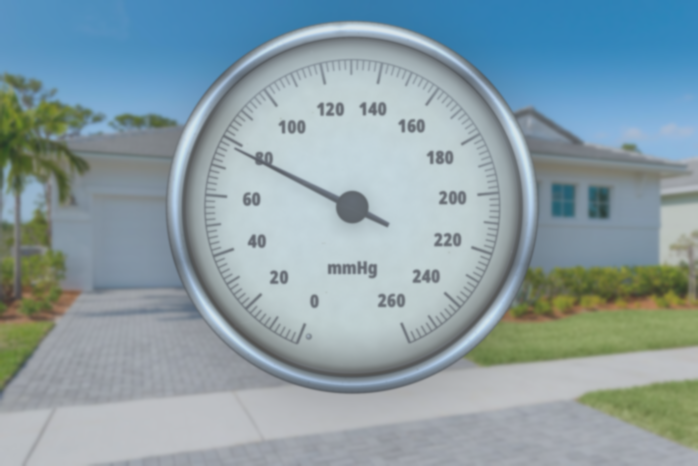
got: {"value": 78, "unit": "mmHg"}
